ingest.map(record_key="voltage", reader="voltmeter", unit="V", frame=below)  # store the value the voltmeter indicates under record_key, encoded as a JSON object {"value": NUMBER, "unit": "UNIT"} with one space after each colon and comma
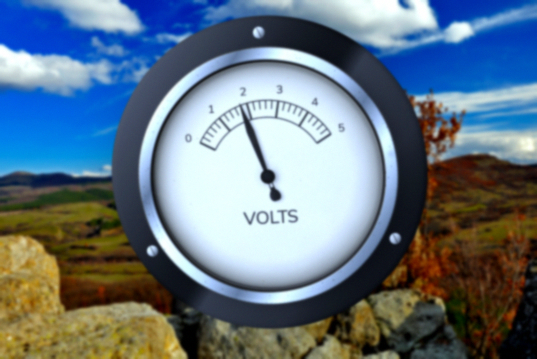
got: {"value": 1.8, "unit": "V"}
